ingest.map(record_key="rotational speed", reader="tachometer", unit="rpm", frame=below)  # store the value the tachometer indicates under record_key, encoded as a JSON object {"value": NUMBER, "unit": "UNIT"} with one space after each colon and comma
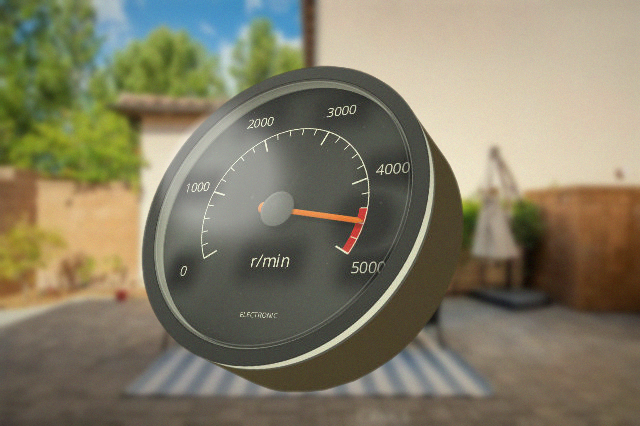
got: {"value": 4600, "unit": "rpm"}
